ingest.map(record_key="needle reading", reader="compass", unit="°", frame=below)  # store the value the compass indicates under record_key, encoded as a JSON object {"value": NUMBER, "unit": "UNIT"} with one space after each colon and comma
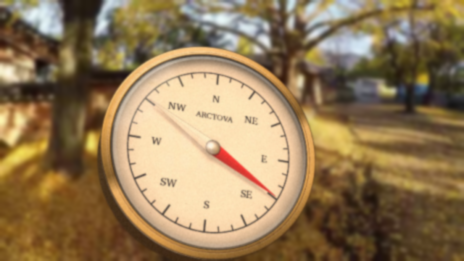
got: {"value": 120, "unit": "°"}
